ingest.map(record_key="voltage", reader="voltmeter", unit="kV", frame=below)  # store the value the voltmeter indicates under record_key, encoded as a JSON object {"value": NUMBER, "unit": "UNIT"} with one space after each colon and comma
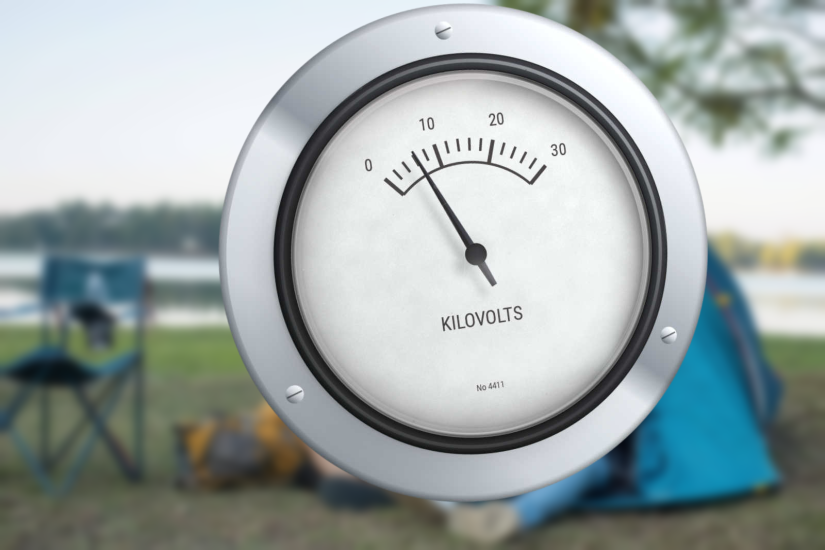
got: {"value": 6, "unit": "kV"}
